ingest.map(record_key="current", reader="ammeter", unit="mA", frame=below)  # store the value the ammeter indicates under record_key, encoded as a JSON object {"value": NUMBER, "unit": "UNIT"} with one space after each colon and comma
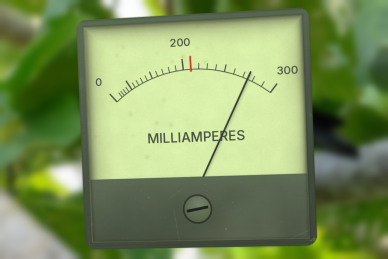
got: {"value": 275, "unit": "mA"}
